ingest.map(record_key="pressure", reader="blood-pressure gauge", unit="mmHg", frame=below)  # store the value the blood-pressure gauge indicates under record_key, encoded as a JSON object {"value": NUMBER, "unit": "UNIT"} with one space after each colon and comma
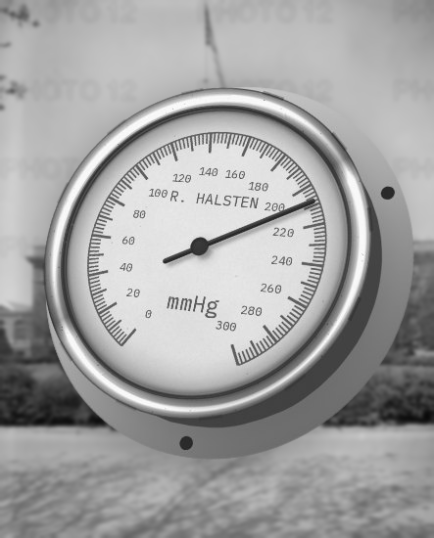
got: {"value": 210, "unit": "mmHg"}
